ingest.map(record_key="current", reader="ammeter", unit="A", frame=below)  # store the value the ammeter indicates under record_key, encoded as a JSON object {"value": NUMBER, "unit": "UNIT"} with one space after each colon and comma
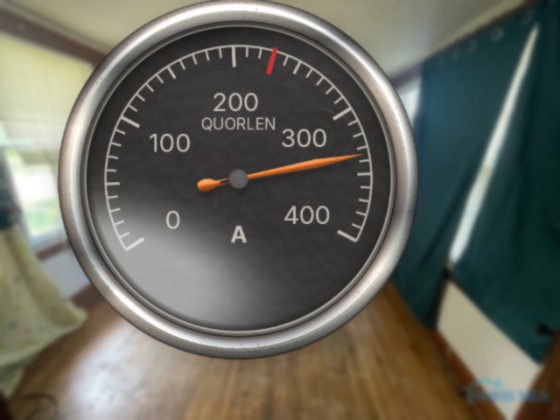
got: {"value": 335, "unit": "A"}
